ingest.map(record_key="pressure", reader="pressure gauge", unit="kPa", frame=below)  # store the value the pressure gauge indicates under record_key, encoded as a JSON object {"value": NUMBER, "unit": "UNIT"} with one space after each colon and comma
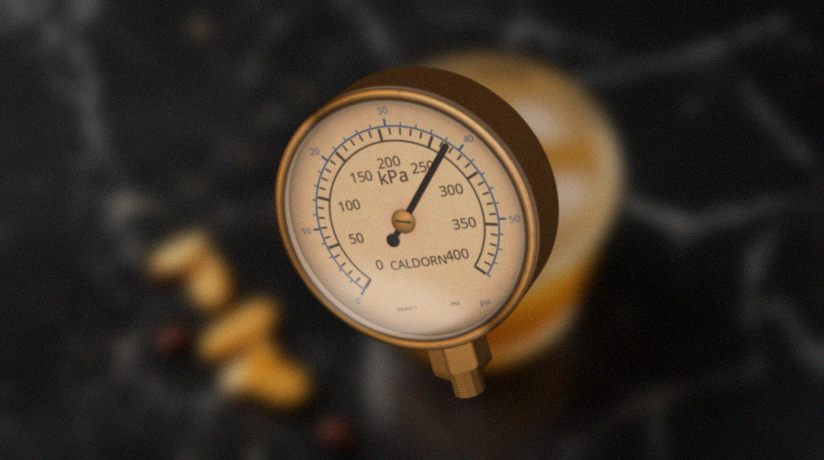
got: {"value": 265, "unit": "kPa"}
